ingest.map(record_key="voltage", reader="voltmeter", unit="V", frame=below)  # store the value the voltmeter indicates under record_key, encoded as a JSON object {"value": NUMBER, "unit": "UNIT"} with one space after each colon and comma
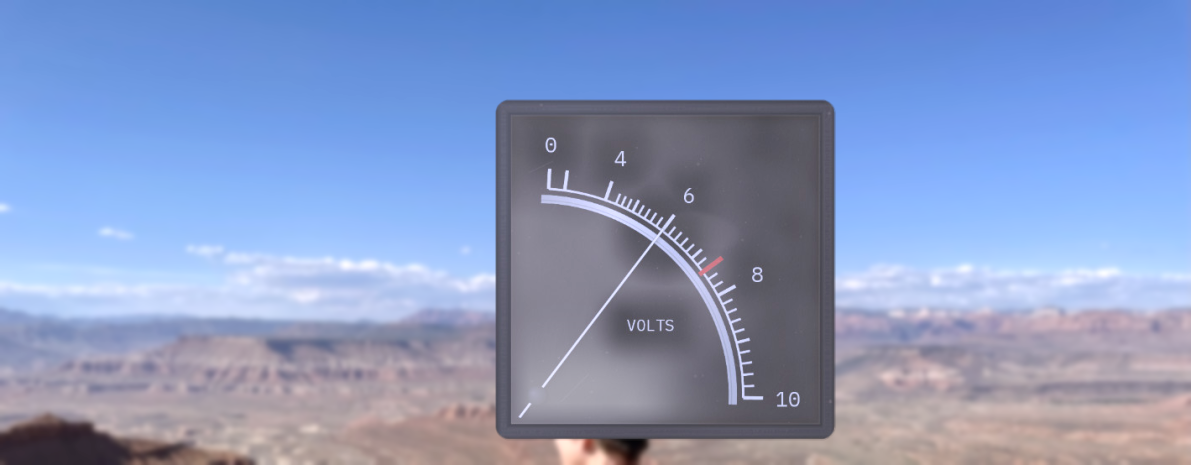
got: {"value": 6, "unit": "V"}
